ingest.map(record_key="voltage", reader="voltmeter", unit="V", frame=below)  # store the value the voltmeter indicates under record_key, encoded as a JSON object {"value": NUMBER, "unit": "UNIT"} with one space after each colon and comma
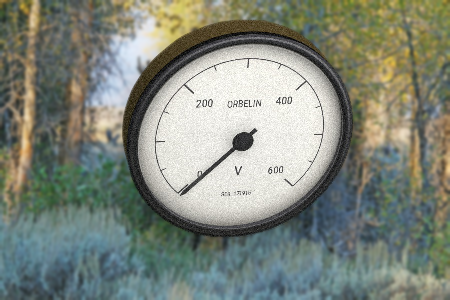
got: {"value": 0, "unit": "V"}
